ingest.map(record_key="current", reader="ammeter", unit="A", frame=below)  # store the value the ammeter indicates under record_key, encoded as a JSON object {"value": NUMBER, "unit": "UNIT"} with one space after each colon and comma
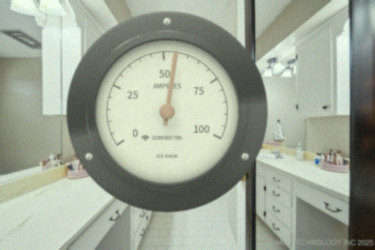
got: {"value": 55, "unit": "A"}
